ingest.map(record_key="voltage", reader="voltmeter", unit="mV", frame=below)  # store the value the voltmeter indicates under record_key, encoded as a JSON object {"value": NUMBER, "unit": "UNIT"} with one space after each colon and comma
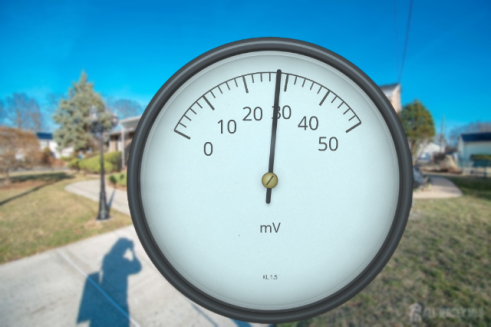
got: {"value": 28, "unit": "mV"}
